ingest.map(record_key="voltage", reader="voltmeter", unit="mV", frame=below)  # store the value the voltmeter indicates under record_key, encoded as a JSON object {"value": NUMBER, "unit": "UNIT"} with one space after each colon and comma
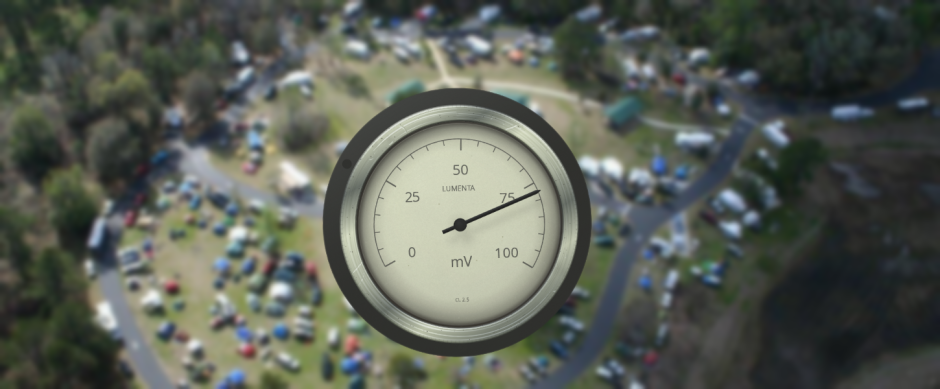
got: {"value": 77.5, "unit": "mV"}
